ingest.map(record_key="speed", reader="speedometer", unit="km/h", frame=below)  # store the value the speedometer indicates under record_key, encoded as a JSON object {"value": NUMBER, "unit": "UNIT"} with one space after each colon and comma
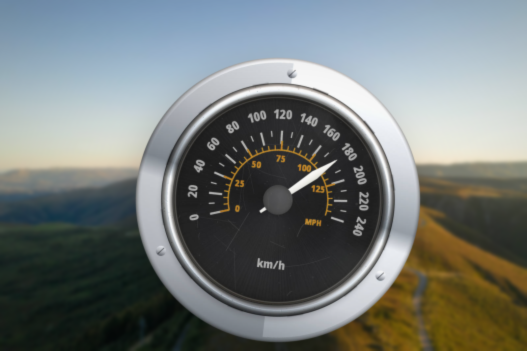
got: {"value": 180, "unit": "km/h"}
